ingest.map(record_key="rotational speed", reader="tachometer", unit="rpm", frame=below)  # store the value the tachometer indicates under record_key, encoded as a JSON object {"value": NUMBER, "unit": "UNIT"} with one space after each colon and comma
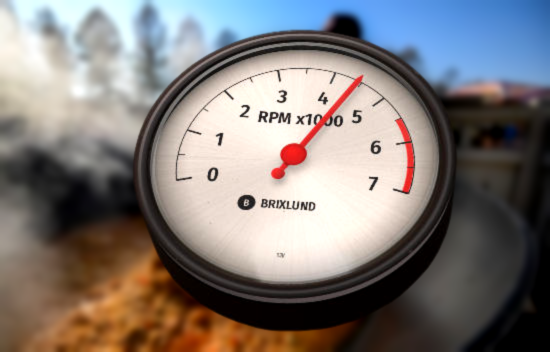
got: {"value": 4500, "unit": "rpm"}
